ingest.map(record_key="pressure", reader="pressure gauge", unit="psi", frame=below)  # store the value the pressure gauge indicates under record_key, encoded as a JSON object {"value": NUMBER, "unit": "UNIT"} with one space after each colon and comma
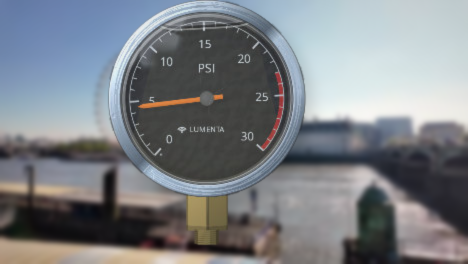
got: {"value": 4.5, "unit": "psi"}
